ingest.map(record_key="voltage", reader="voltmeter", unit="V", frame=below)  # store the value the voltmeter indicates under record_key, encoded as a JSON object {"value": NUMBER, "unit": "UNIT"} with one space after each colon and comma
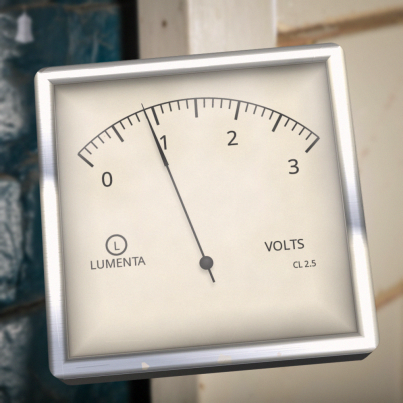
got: {"value": 0.9, "unit": "V"}
